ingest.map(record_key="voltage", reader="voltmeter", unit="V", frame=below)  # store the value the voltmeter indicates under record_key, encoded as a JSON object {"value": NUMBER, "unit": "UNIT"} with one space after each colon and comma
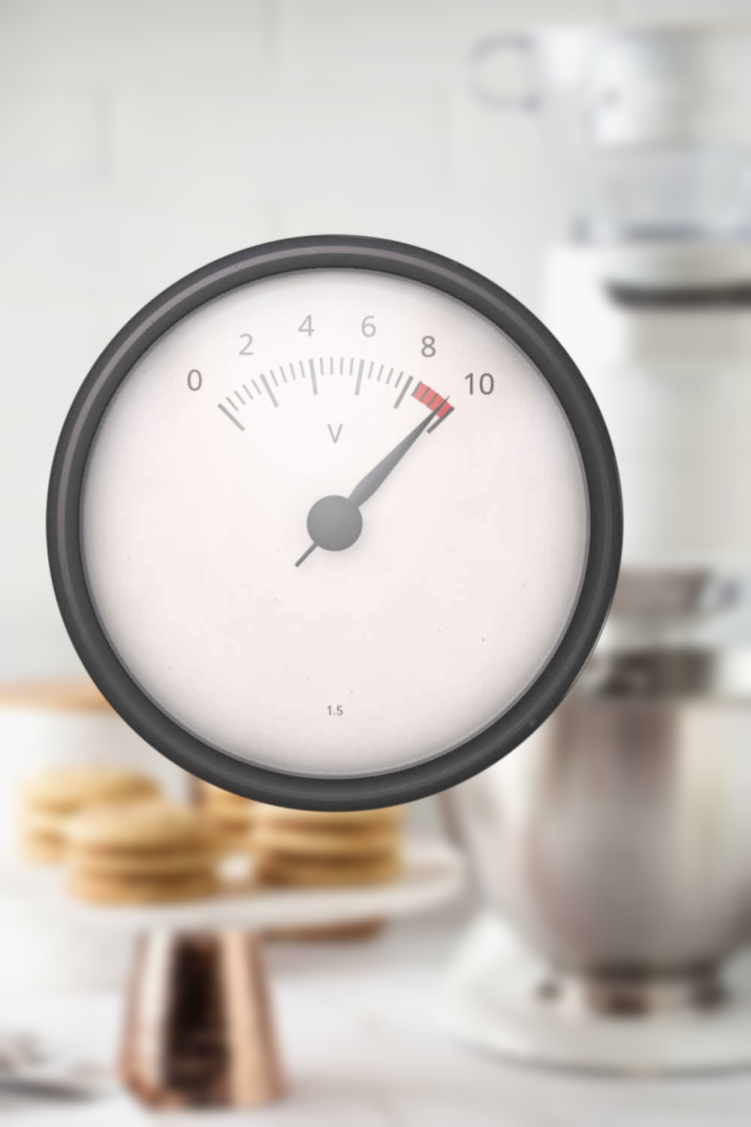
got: {"value": 9.6, "unit": "V"}
